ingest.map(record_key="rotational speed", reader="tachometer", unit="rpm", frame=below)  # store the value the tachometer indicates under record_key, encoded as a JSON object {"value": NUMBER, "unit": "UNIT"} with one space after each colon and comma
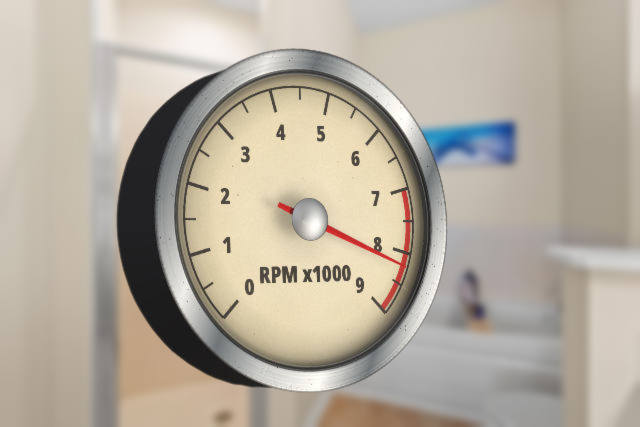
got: {"value": 8250, "unit": "rpm"}
